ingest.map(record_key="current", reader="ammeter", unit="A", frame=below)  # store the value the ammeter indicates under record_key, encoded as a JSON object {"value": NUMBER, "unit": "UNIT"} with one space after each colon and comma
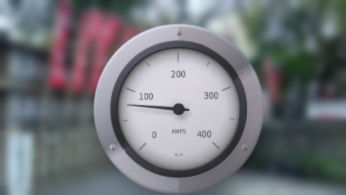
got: {"value": 75, "unit": "A"}
